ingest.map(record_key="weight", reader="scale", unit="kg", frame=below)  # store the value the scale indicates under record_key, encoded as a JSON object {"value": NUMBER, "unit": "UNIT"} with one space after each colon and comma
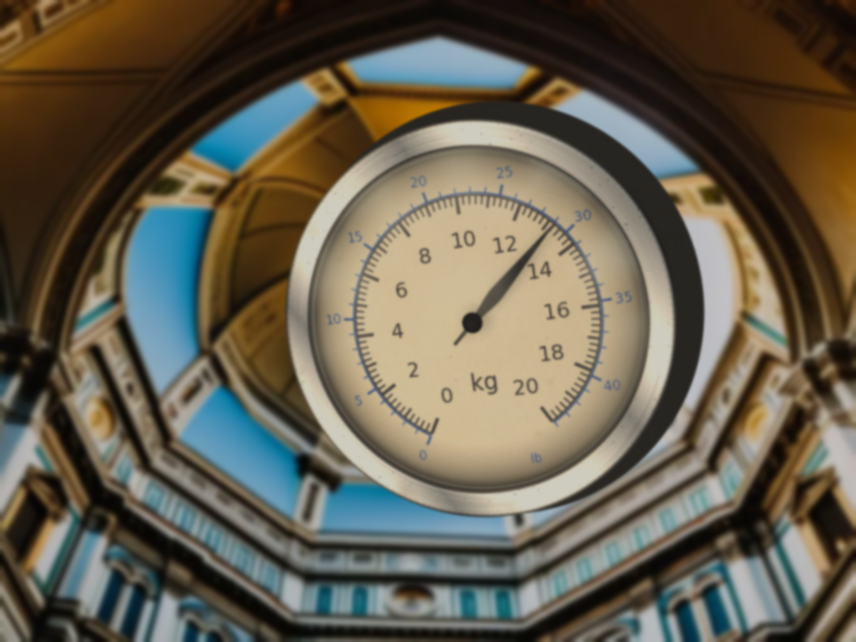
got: {"value": 13.2, "unit": "kg"}
